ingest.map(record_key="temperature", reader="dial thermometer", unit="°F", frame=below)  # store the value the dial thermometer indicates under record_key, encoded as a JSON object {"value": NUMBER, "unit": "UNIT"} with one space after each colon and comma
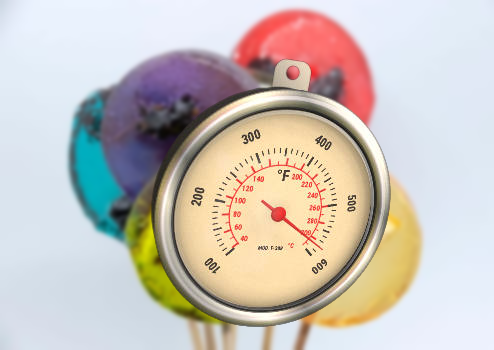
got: {"value": 580, "unit": "°F"}
